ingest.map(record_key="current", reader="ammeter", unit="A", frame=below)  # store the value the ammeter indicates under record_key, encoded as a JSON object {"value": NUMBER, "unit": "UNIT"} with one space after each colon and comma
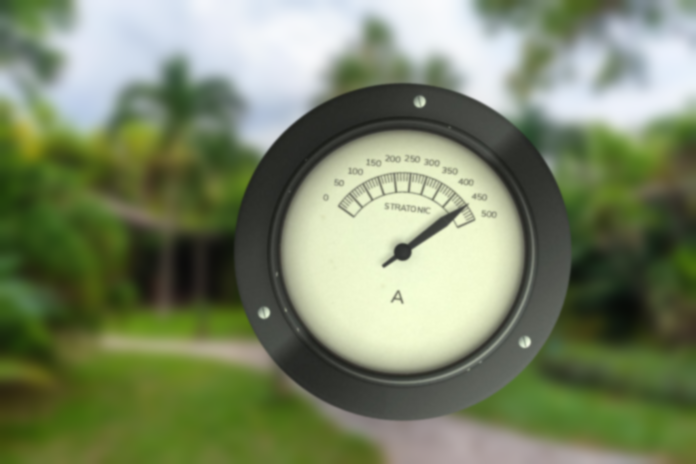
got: {"value": 450, "unit": "A"}
